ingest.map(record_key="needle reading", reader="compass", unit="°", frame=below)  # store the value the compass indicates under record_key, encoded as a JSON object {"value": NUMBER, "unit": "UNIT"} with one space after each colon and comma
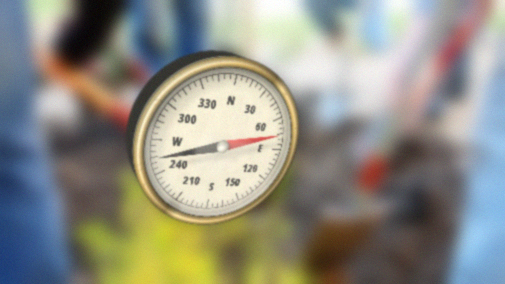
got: {"value": 75, "unit": "°"}
